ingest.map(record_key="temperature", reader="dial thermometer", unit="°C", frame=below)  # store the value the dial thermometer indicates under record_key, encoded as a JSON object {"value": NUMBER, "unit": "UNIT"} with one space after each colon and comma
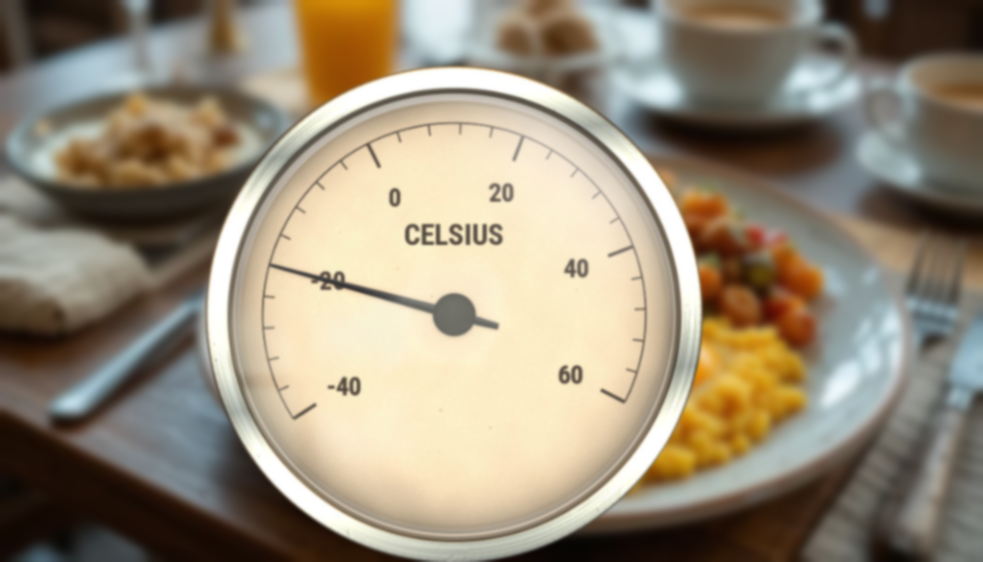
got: {"value": -20, "unit": "°C"}
